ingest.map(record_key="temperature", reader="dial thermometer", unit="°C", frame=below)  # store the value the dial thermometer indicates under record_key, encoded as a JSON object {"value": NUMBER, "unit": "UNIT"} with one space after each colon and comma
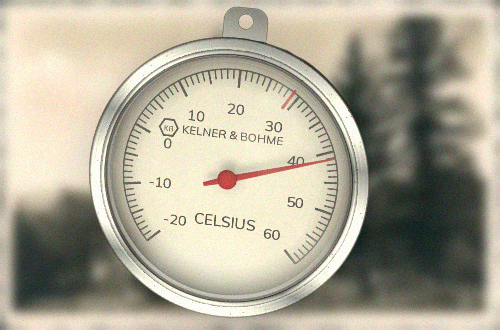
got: {"value": 41, "unit": "°C"}
